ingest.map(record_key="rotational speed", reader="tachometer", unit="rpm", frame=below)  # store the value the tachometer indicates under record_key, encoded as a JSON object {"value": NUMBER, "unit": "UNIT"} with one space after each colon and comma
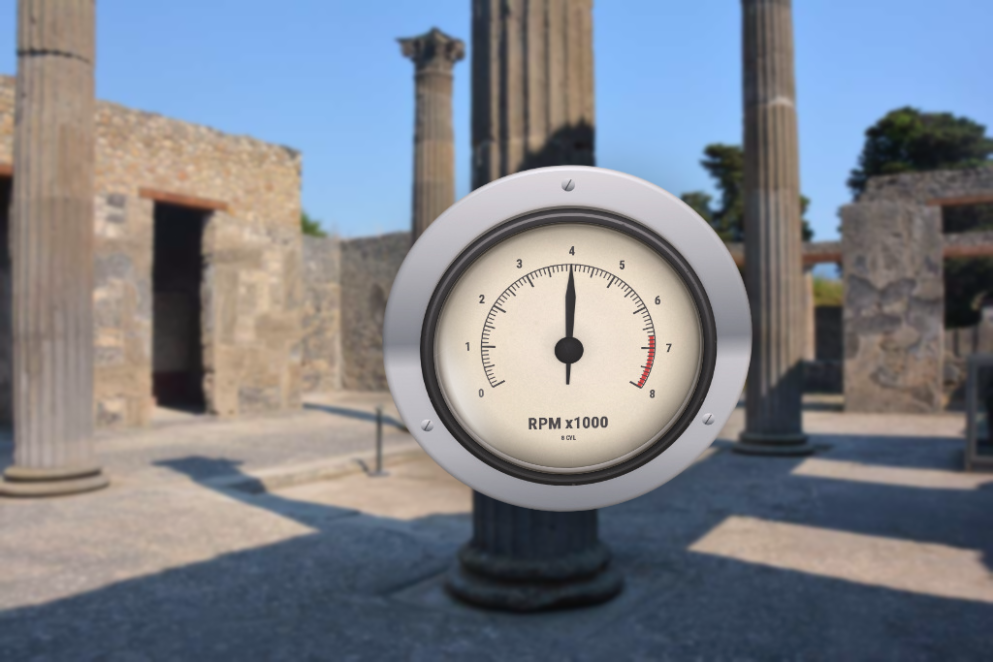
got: {"value": 4000, "unit": "rpm"}
